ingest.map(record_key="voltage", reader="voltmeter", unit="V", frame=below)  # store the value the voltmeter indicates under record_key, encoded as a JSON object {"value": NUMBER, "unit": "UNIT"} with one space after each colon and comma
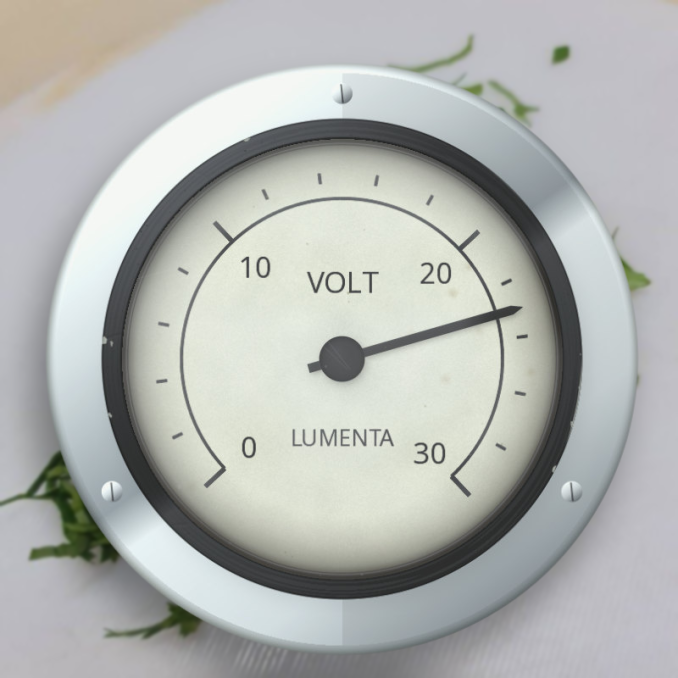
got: {"value": 23, "unit": "V"}
